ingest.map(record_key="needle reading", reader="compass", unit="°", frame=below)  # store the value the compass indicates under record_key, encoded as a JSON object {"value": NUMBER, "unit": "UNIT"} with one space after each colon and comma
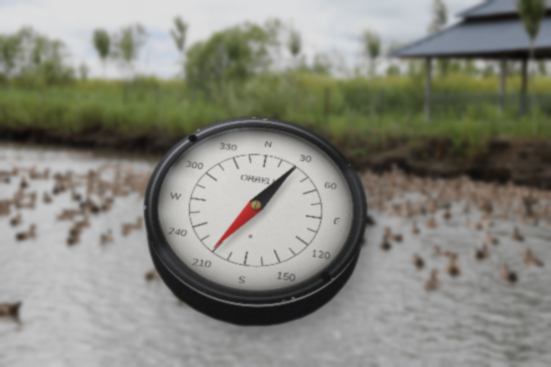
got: {"value": 210, "unit": "°"}
